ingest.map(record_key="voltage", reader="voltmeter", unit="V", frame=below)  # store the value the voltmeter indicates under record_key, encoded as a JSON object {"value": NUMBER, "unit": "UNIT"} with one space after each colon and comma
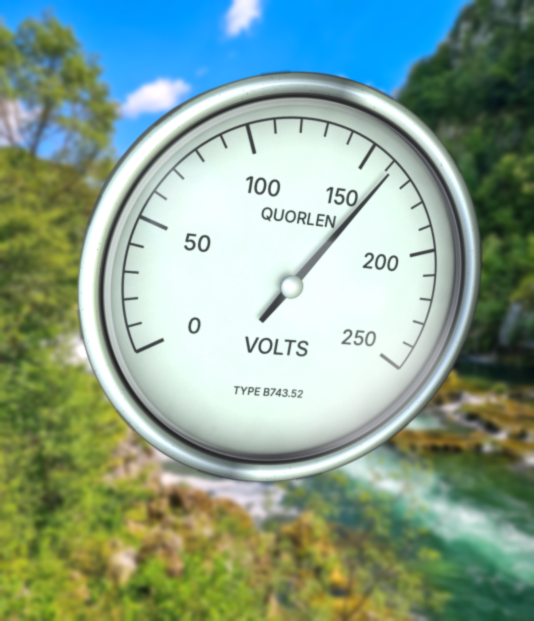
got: {"value": 160, "unit": "V"}
